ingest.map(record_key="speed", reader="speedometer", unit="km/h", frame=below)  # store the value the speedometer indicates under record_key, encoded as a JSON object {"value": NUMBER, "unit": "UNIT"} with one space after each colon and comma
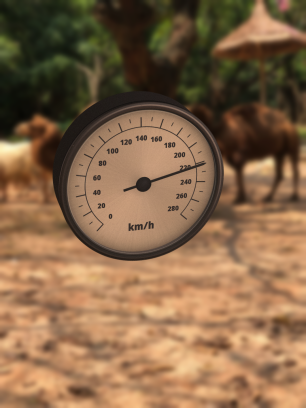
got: {"value": 220, "unit": "km/h"}
